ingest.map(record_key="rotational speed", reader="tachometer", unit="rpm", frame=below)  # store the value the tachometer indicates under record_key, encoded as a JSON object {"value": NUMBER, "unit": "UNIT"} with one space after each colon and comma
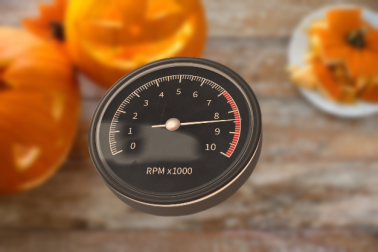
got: {"value": 8500, "unit": "rpm"}
